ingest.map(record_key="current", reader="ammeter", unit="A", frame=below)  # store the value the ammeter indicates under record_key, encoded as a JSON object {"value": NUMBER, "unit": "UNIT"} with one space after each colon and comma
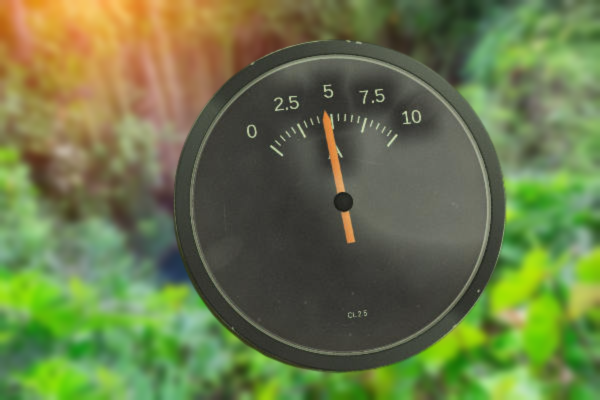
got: {"value": 4.5, "unit": "A"}
